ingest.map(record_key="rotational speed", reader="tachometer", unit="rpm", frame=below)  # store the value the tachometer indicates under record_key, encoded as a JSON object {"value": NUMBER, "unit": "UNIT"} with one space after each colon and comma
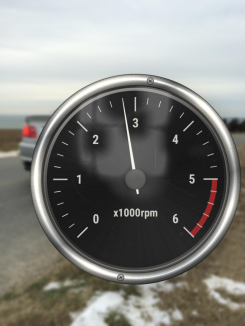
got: {"value": 2800, "unit": "rpm"}
